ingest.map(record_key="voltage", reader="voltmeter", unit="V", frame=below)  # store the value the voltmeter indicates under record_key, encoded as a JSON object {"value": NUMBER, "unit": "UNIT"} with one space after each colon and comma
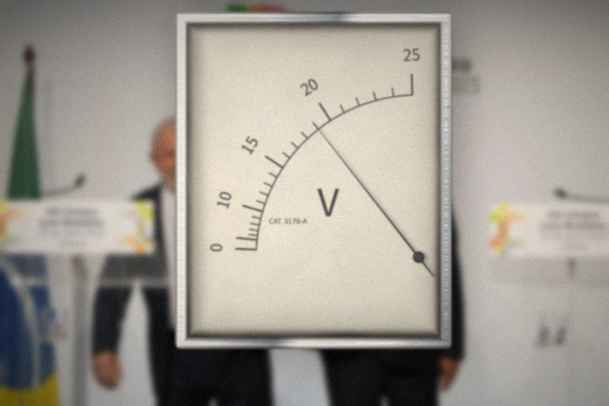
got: {"value": 19, "unit": "V"}
